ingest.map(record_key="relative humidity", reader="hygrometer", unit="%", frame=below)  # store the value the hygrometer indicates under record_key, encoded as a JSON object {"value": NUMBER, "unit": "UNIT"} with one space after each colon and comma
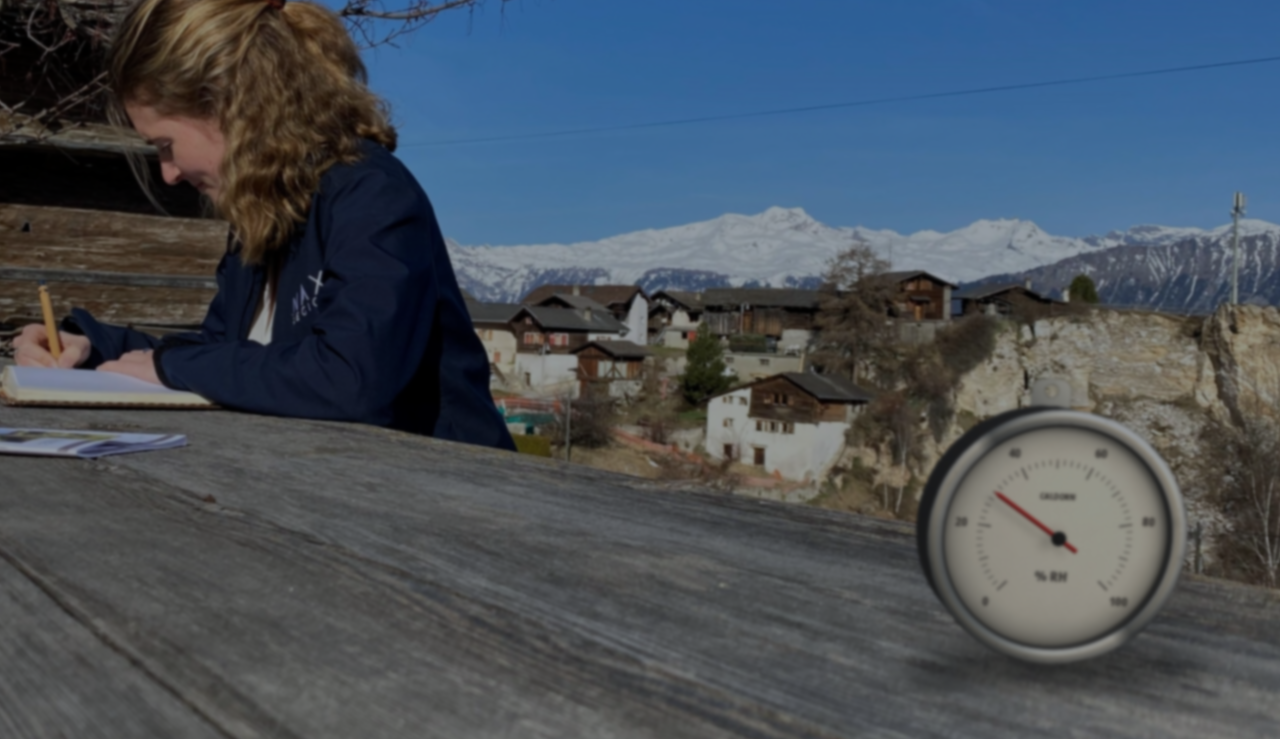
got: {"value": 30, "unit": "%"}
